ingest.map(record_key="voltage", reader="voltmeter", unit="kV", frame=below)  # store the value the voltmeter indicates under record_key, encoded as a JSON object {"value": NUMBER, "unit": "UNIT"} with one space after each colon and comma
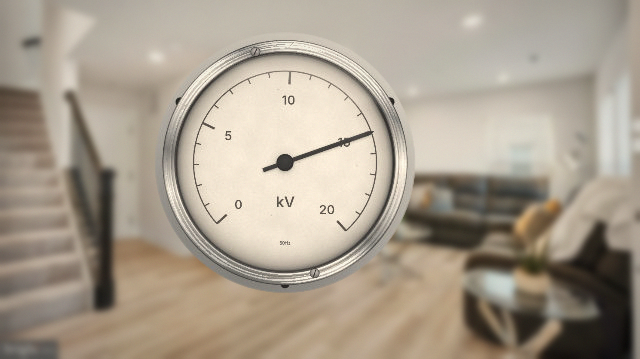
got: {"value": 15, "unit": "kV"}
